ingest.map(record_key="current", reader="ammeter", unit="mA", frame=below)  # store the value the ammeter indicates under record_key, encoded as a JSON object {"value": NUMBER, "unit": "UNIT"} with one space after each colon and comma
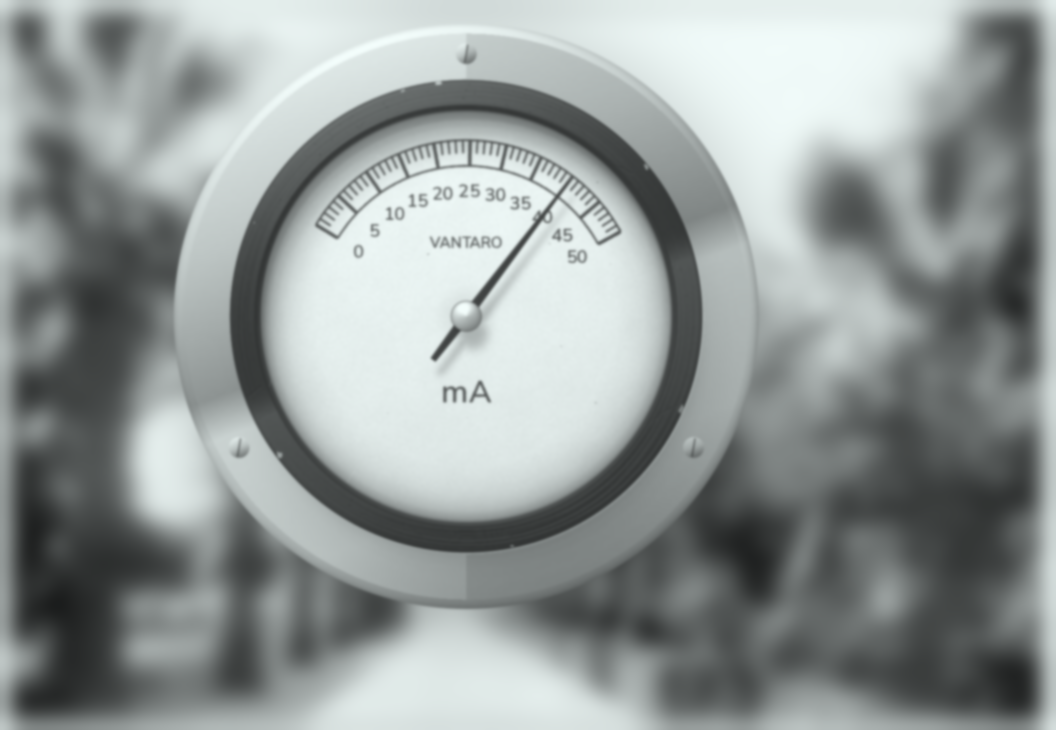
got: {"value": 40, "unit": "mA"}
